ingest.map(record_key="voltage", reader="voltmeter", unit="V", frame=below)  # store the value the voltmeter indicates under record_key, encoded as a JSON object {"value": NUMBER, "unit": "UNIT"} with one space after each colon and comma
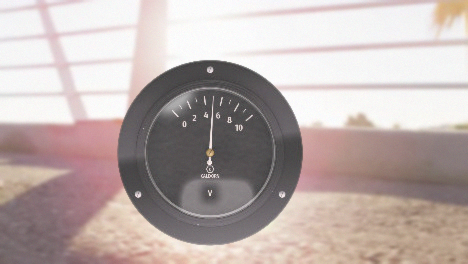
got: {"value": 5, "unit": "V"}
